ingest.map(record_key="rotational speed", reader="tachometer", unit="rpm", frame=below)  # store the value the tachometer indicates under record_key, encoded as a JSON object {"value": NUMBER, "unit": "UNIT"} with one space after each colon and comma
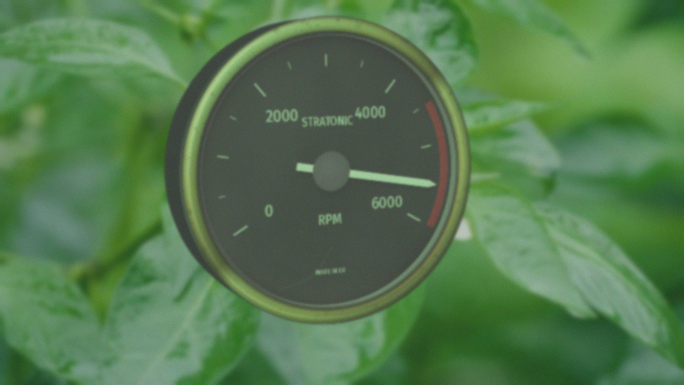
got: {"value": 5500, "unit": "rpm"}
